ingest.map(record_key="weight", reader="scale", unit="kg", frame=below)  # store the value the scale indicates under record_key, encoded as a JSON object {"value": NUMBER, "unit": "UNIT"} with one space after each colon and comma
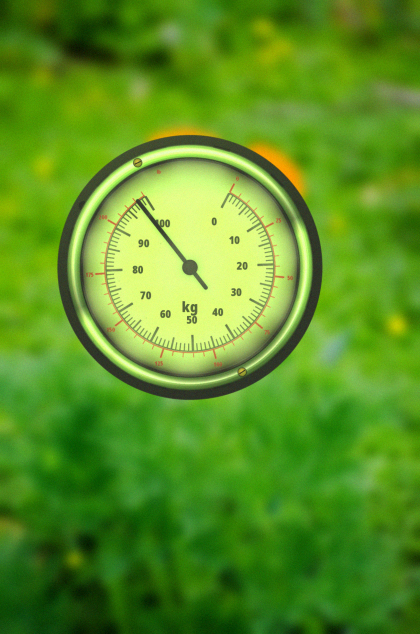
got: {"value": 98, "unit": "kg"}
